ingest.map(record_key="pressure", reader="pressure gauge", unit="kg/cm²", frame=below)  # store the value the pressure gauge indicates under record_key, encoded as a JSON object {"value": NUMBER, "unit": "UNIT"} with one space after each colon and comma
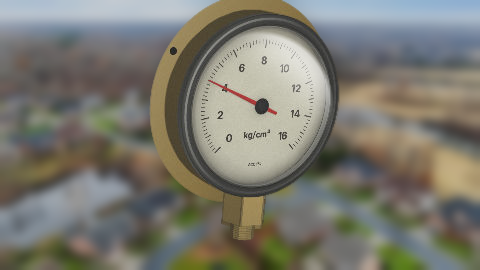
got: {"value": 4, "unit": "kg/cm²"}
